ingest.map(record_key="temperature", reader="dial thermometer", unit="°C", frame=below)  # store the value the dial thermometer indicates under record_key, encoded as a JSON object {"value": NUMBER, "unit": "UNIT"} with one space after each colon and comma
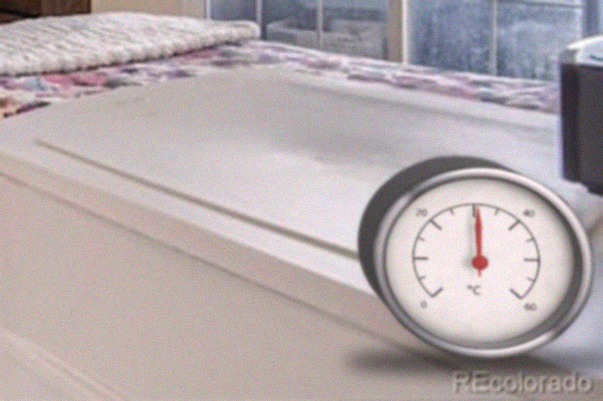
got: {"value": 30, "unit": "°C"}
